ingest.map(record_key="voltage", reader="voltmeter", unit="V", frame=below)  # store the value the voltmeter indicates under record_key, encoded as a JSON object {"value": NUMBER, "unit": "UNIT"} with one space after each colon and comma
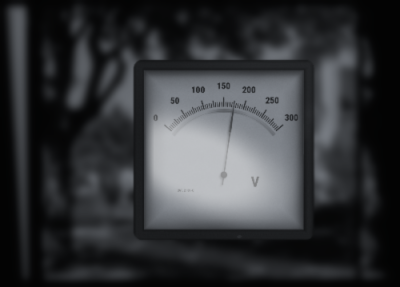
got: {"value": 175, "unit": "V"}
